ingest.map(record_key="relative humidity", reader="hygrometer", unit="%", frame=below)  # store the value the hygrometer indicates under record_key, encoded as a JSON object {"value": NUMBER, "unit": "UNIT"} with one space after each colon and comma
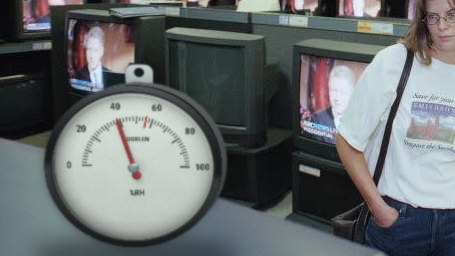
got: {"value": 40, "unit": "%"}
